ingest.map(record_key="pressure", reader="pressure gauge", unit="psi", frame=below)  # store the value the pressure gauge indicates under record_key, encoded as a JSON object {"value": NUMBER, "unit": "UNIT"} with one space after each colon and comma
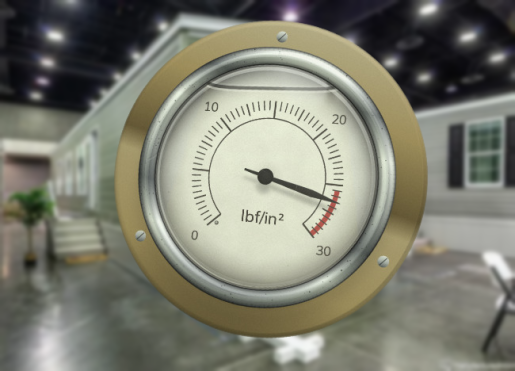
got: {"value": 26.5, "unit": "psi"}
